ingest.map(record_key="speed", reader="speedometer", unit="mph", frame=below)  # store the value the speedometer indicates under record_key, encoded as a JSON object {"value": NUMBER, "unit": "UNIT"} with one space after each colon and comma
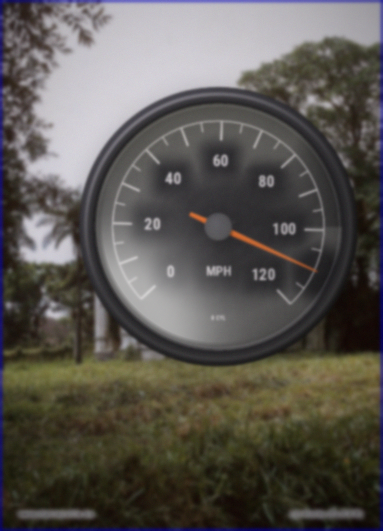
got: {"value": 110, "unit": "mph"}
